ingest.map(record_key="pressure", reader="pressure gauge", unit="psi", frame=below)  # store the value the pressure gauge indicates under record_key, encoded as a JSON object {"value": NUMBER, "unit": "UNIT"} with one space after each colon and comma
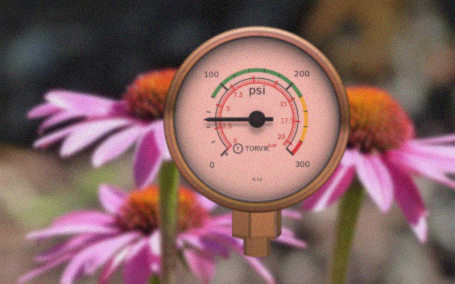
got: {"value": 50, "unit": "psi"}
